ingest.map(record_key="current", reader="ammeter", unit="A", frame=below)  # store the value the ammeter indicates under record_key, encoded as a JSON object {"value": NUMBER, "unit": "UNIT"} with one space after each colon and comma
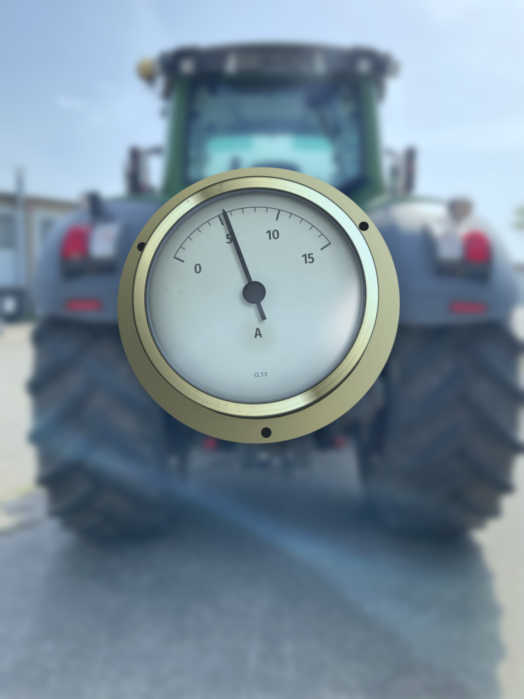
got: {"value": 5.5, "unit": "A"}
